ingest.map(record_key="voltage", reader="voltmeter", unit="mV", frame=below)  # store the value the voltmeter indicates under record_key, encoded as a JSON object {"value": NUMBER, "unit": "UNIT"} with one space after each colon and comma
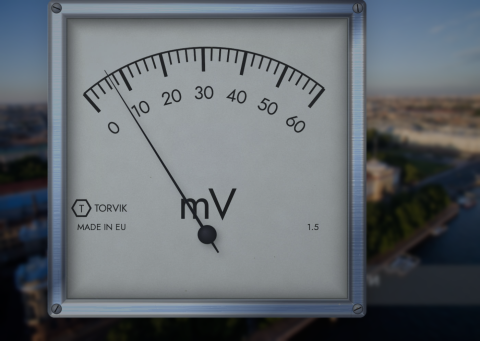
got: {"value": 7, "unit": "mV"}
